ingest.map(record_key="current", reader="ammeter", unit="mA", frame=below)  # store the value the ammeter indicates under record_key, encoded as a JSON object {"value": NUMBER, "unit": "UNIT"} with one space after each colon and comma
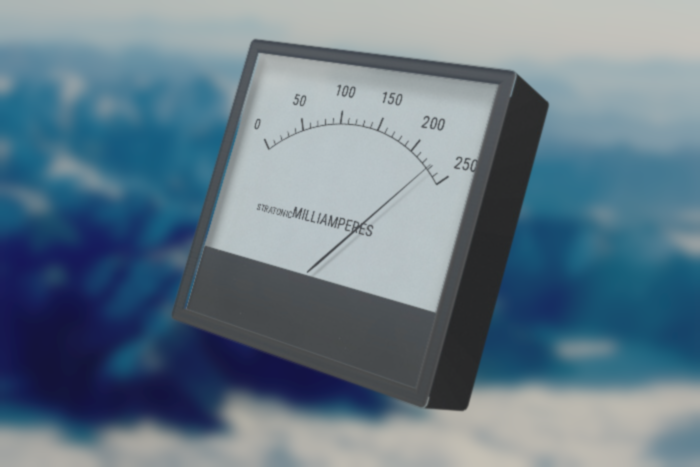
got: {"value": 230, "unit": "mA"}
